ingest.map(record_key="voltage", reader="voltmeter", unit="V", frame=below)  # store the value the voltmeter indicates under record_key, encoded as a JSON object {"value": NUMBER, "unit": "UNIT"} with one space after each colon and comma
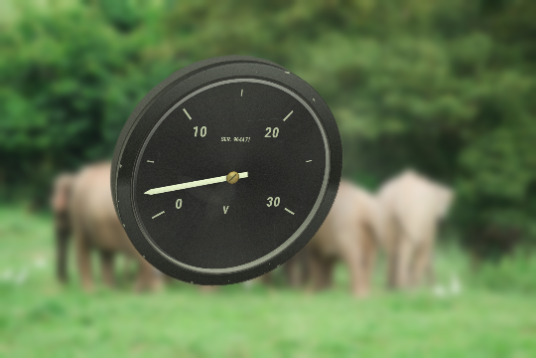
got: {"value": 2.5, "unit": "V"}
